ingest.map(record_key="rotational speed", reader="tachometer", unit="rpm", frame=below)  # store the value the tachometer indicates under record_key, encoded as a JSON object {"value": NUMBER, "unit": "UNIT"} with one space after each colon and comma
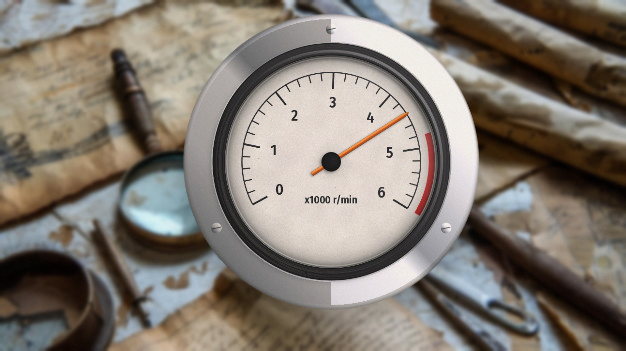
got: {"value": 4400, "unit": "rpm"}
